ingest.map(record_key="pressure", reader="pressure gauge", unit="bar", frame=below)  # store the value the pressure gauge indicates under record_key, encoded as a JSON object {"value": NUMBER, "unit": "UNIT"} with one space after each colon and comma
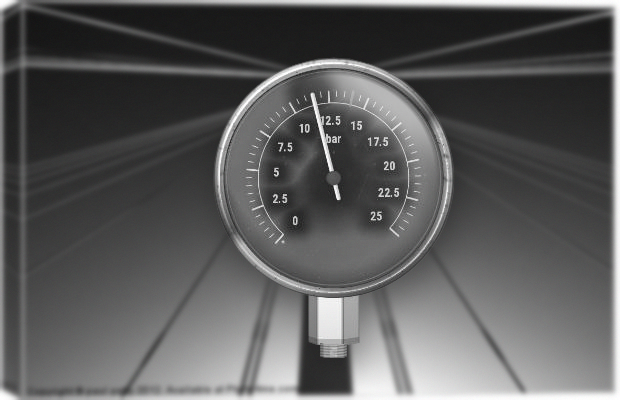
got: {"value": 11.5, "unit": "bar"}
